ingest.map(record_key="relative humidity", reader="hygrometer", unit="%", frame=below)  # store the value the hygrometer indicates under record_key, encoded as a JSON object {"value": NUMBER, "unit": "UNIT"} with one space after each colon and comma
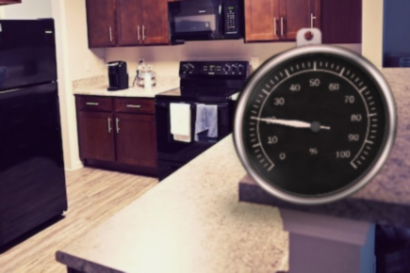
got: {"value": 20, "unit": "%"}
